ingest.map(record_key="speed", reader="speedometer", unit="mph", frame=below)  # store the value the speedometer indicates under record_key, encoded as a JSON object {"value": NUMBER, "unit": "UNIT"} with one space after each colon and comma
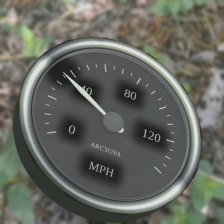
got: {"value": 35, "unit": "mph"}
